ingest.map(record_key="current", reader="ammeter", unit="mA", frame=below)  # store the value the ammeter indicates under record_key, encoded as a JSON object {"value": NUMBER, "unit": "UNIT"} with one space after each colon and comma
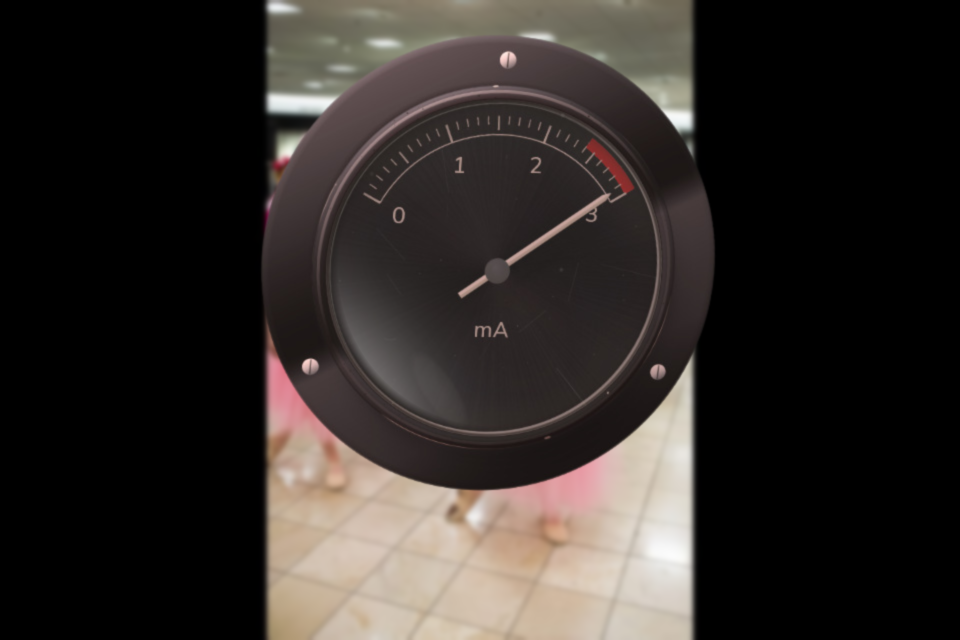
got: {"value": 2.9, "unit": "mA"}
